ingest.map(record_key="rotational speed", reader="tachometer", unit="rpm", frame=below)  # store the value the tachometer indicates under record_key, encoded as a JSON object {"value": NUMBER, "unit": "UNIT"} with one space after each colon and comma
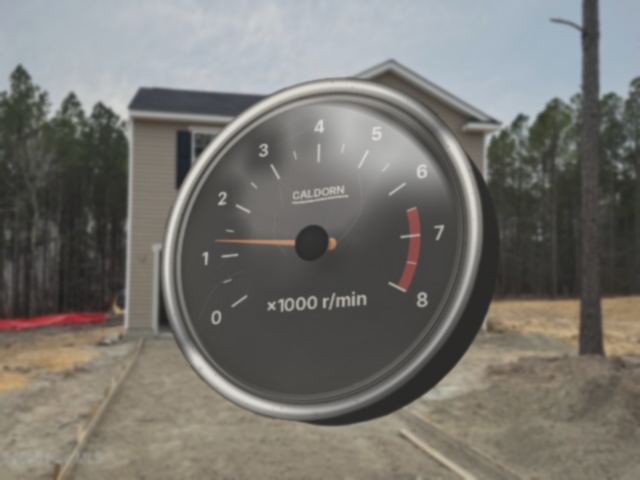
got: {"value": 1250, "unit": "rpm"}
